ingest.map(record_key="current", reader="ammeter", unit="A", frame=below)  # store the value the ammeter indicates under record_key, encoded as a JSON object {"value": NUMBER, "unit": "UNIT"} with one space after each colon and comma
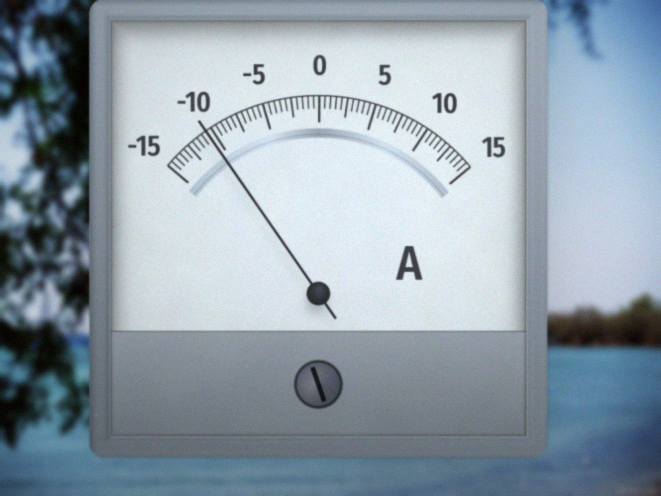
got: {"value": -10.5, "unit": "A"}
